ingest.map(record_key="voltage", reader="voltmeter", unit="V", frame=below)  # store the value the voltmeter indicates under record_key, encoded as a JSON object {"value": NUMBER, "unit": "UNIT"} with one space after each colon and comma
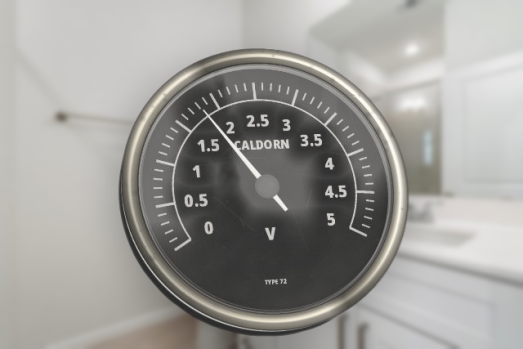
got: {"value": 1.8, "unit": "V"}
